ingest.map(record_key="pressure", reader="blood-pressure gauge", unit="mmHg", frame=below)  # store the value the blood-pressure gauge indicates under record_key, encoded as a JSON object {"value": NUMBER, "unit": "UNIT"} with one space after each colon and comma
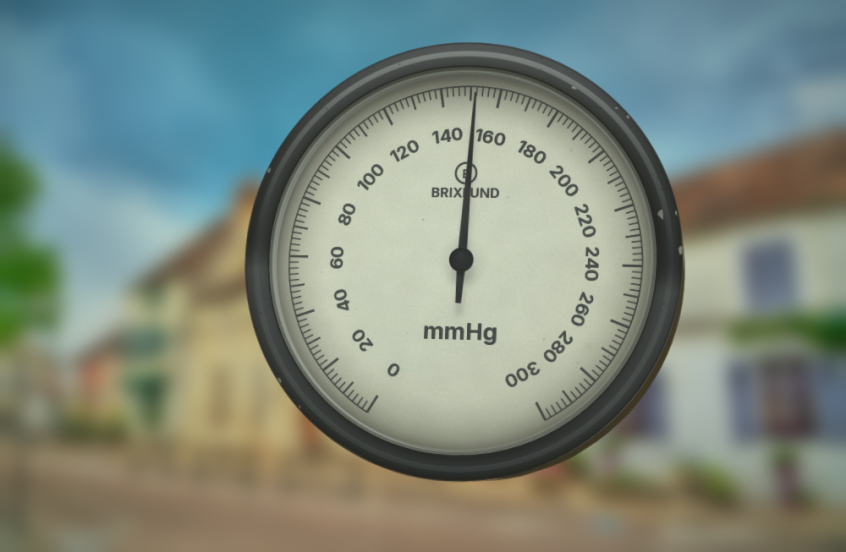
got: {"value": 152, "unit": "mmHg"}
